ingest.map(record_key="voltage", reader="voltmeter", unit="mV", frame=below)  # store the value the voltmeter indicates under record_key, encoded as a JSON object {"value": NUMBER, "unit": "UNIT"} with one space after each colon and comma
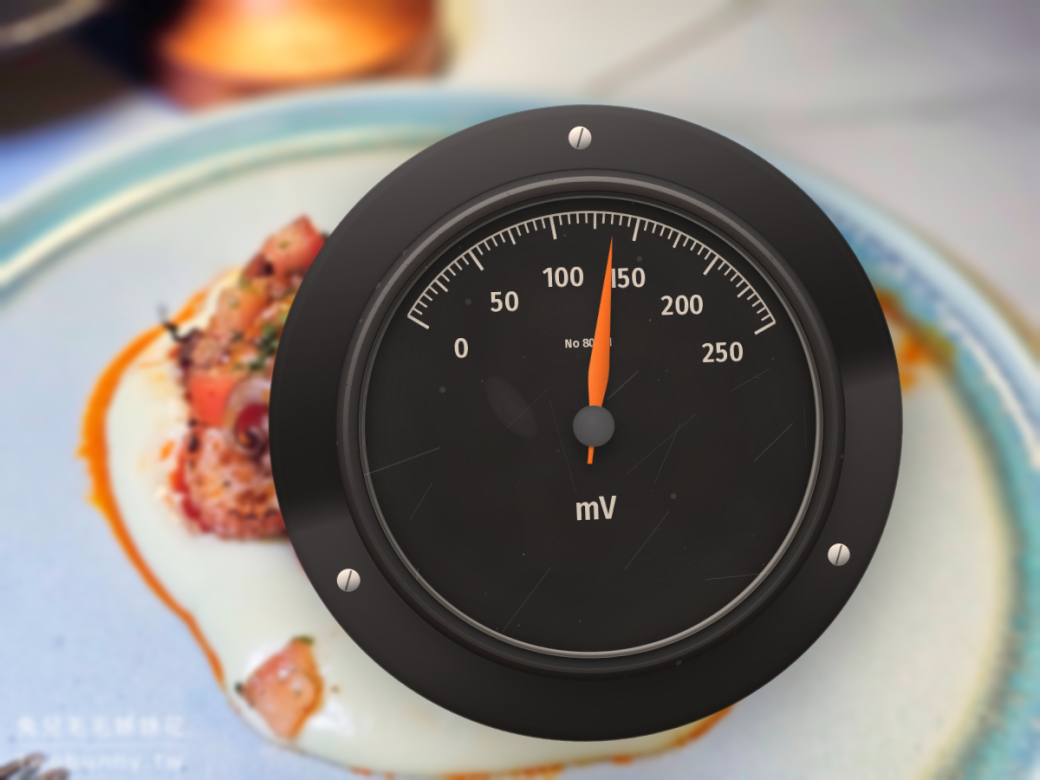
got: {"value": 135, "unit": "mV"}
